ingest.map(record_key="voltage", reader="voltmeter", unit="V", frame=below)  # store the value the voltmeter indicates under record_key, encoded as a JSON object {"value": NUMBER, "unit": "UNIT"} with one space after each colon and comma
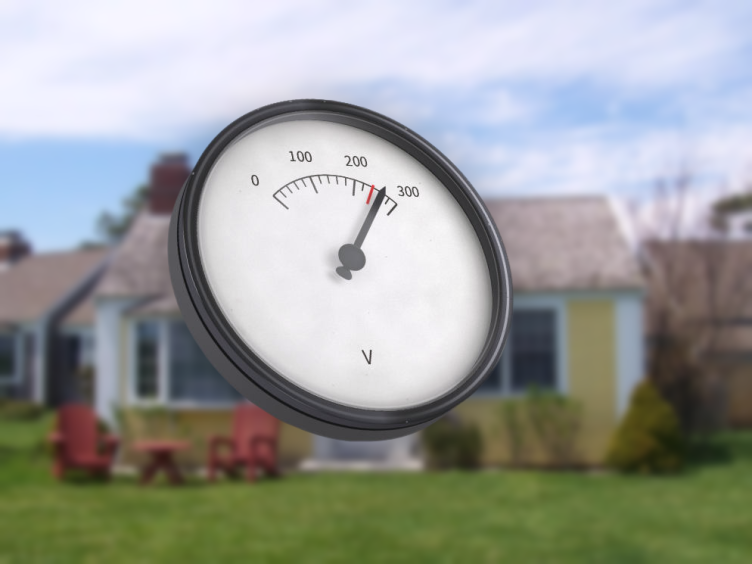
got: {"value": 260, "unit": "V"}
